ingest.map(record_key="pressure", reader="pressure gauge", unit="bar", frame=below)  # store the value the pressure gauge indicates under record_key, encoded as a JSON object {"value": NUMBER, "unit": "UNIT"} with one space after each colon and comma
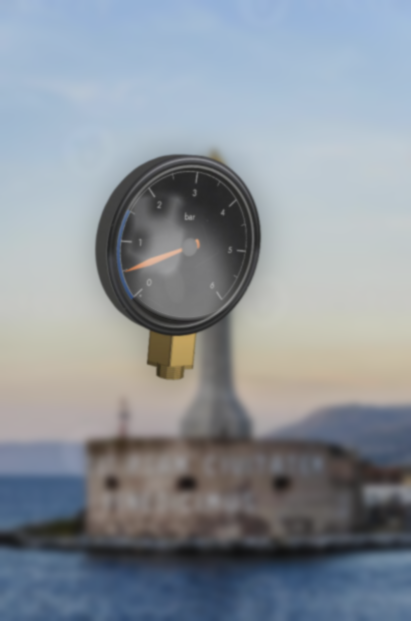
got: {"value": 0.5, "unit": "bar"}
